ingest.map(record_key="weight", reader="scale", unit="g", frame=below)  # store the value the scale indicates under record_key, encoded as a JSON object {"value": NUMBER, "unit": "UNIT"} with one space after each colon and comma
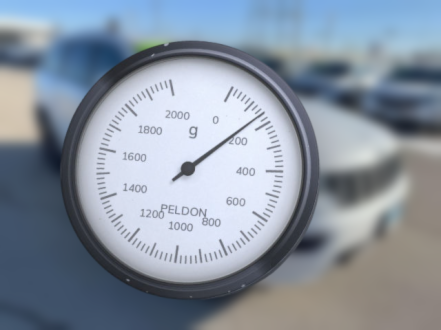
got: {"value": 160, "unit": "g"}
